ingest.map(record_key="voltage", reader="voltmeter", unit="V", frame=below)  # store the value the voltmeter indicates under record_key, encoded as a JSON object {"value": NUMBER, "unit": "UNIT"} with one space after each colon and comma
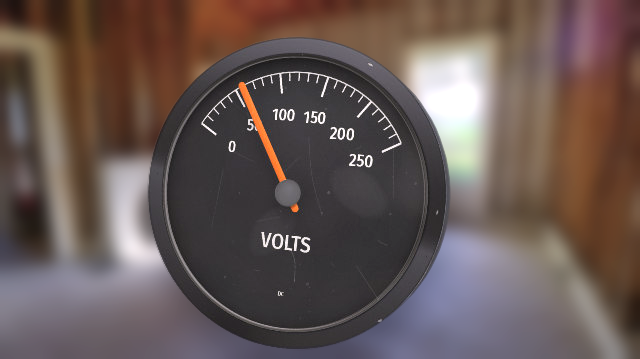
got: {"value": 60, "unit": "V"}
